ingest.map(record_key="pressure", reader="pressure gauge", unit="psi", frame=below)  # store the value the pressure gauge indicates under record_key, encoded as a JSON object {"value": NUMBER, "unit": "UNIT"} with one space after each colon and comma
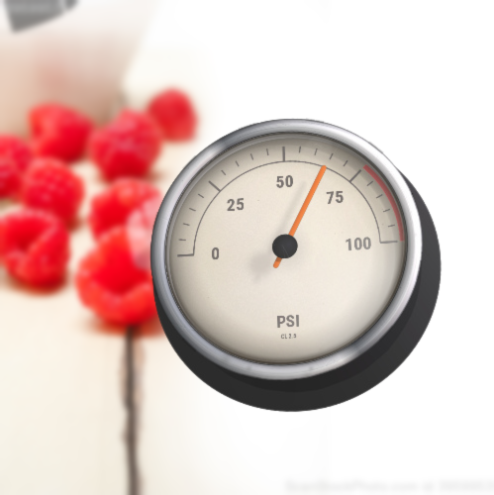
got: {"value": 65, "unit": "psi"}
